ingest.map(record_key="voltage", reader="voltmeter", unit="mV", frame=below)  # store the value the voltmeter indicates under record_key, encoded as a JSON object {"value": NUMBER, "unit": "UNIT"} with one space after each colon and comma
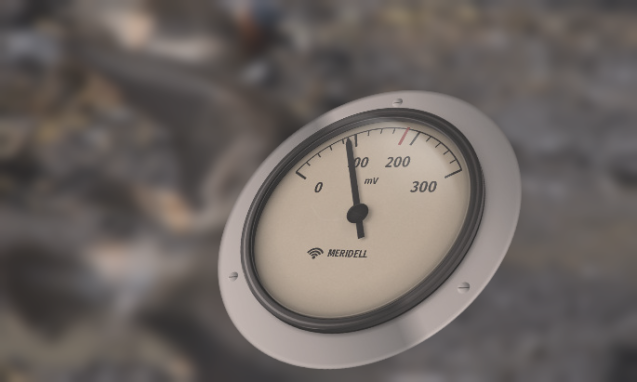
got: {"value": 90, "unit": "mV"}
